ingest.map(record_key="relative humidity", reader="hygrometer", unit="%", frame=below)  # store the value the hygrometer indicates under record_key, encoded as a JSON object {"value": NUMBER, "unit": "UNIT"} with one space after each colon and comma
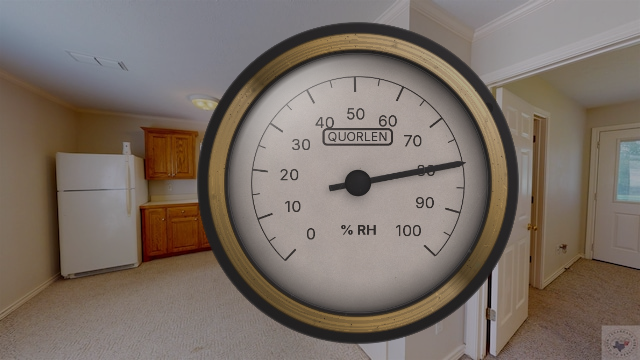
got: {"value": 80, "unit": "%"}
